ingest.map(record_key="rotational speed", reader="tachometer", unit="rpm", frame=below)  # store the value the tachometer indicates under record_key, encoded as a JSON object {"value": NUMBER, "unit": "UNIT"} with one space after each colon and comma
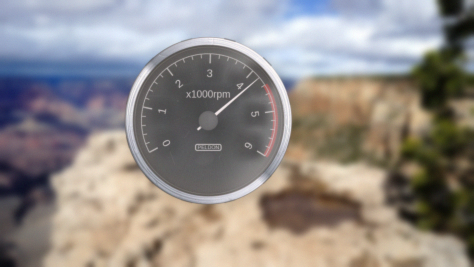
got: {"value": 4200, "unit": "rpm"}
